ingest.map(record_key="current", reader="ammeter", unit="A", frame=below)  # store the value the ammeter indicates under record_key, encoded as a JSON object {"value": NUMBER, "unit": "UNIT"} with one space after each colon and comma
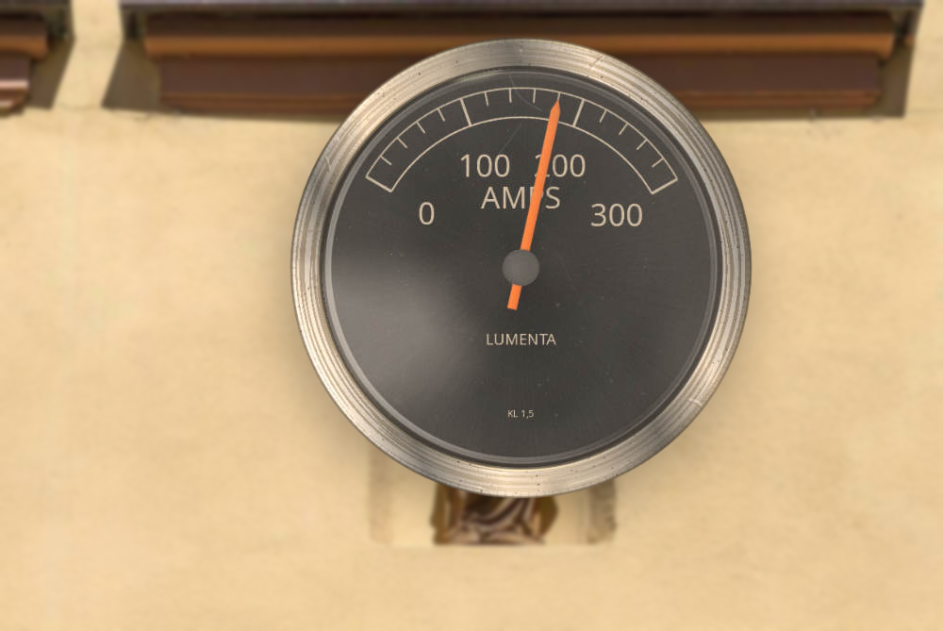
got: {"value": 180, "unit": "A"}
